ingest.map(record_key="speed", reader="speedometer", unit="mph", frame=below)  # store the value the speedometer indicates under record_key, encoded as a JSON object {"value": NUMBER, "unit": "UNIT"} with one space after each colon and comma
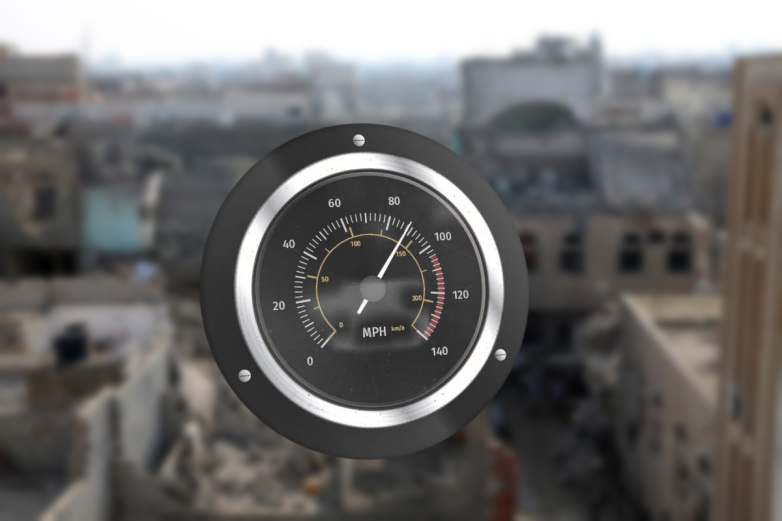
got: {"value": 88, "unit": "mph"}
